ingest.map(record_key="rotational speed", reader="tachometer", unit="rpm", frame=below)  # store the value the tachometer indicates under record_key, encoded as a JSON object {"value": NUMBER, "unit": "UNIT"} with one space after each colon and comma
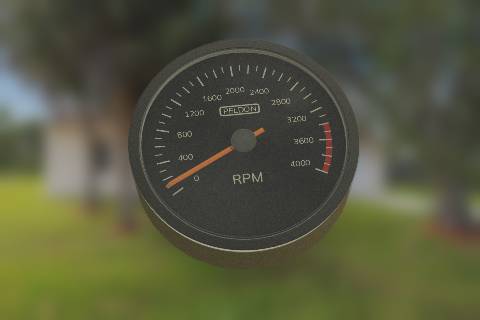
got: {"value": 100, "unit": "rpm"}
